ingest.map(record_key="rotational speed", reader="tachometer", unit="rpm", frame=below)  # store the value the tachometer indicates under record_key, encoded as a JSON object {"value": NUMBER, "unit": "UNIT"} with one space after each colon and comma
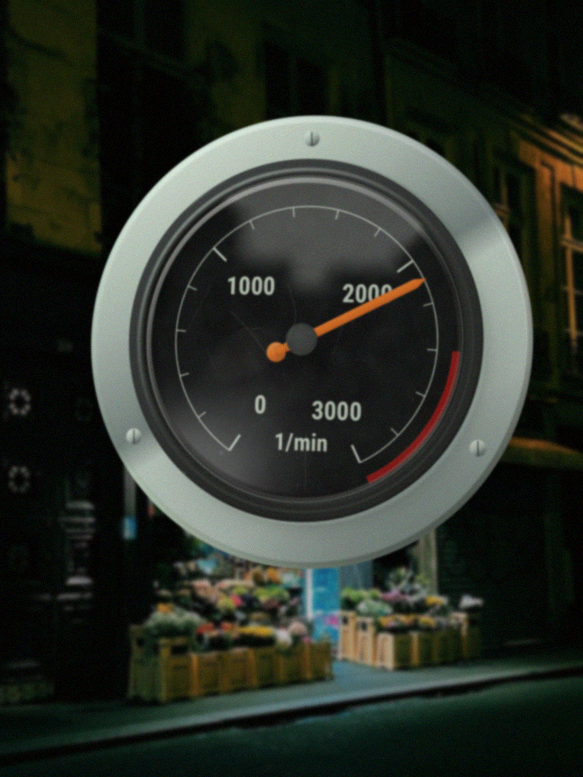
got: {"value": 2100, "unit": "rpm"}
